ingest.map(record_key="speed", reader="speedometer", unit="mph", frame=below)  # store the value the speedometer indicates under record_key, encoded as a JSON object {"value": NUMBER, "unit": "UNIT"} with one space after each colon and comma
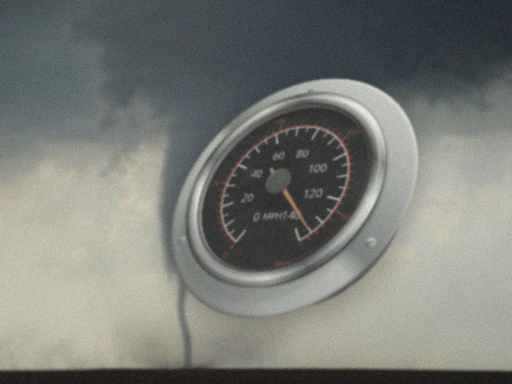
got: {"value": 135, "unit": "mph"}
